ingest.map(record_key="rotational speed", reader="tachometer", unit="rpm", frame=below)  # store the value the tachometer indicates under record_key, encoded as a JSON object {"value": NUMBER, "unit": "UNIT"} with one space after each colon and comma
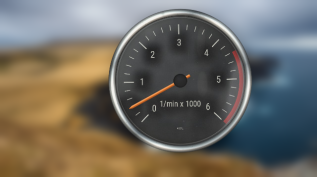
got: {"value": 400, "unit": "rpm"}
